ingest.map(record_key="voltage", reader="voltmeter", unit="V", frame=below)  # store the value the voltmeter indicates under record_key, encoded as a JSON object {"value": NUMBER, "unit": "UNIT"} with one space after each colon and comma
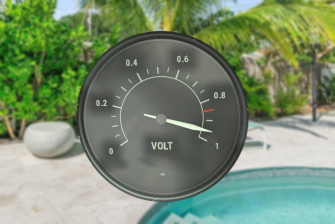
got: {"value": 0.95, "unit": "V"}
